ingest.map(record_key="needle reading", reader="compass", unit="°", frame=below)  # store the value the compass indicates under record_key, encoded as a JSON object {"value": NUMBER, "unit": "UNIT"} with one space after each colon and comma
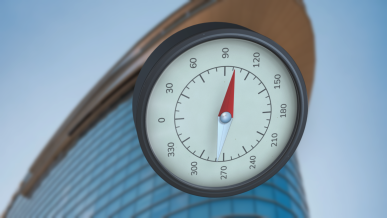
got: {"value": 100, "unit": "°"}
